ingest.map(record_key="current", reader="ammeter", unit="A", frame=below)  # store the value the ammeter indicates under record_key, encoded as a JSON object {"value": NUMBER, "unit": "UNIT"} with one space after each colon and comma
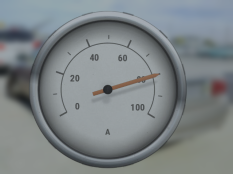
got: {"value": 80, "unit": "A"}
